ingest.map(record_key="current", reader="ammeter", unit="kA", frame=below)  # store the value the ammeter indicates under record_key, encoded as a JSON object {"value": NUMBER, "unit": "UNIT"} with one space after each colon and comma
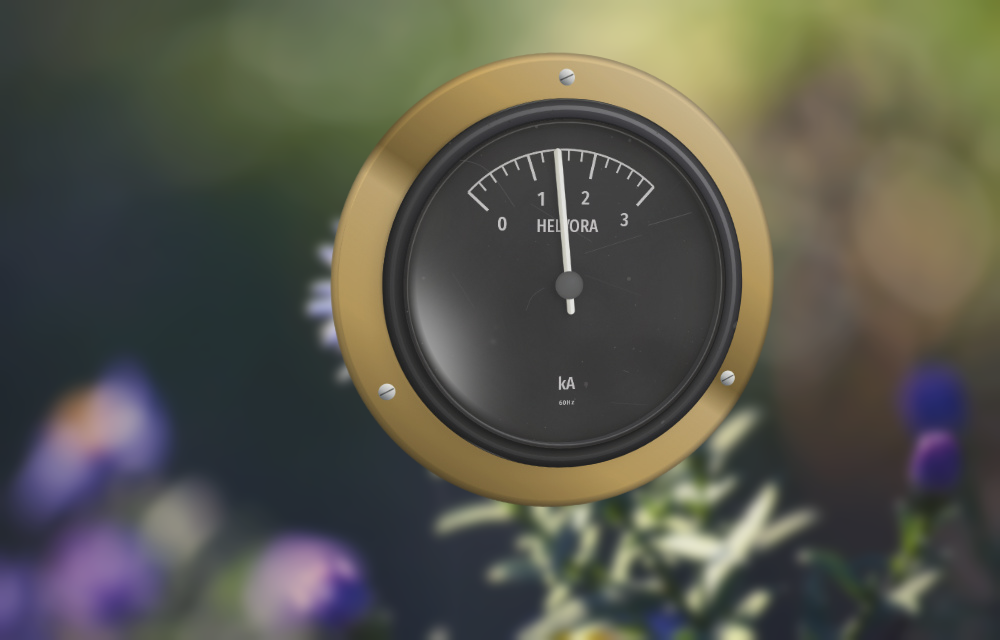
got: {"value": 1.4, "unit": "kA"}
